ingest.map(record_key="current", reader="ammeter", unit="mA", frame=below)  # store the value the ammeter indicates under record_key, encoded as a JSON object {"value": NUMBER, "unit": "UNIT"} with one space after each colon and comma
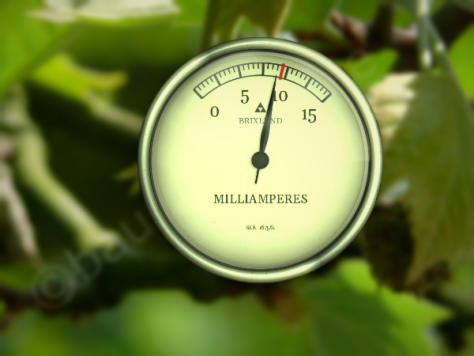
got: {"value": 9, "unit": "mA"}
